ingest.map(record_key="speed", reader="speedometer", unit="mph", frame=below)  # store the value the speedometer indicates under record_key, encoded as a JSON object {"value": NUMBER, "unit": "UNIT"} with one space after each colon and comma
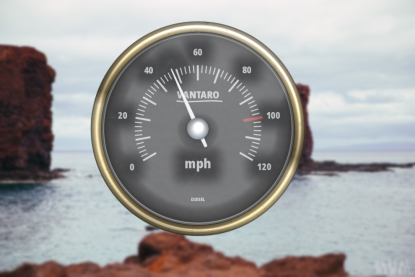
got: {"value": 48, "unit": "mph"}
